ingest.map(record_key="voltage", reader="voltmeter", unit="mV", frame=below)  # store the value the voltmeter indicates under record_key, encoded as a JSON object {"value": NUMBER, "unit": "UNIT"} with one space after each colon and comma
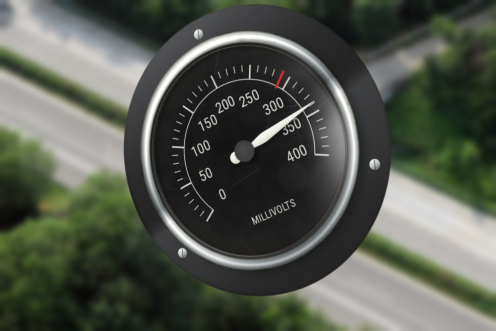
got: {"value": 340, "unit": "mV"}
